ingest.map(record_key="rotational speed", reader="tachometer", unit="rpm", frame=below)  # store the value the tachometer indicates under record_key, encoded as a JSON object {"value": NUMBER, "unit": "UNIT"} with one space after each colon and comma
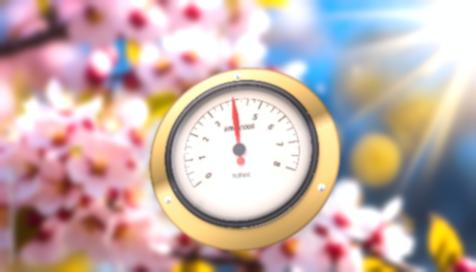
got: {"value": 4000, "unit": "rpm"}
